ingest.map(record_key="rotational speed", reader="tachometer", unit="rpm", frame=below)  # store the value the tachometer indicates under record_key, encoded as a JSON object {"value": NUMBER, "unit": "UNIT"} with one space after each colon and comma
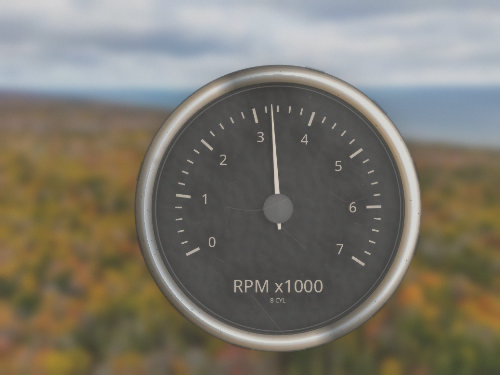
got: {"value": 3300, "unit": "rpm"}
